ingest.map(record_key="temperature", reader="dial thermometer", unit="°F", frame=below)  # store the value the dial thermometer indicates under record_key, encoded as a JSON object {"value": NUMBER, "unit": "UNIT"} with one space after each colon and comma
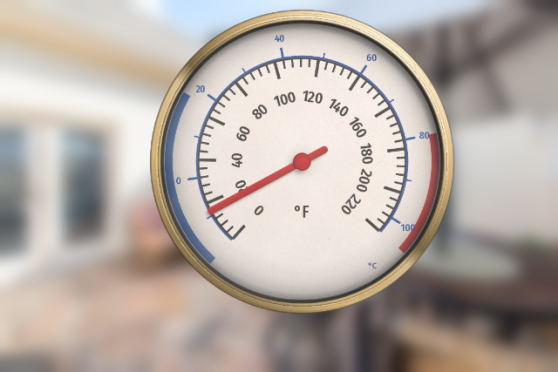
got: {"value": 16, "unit": "°F"}
